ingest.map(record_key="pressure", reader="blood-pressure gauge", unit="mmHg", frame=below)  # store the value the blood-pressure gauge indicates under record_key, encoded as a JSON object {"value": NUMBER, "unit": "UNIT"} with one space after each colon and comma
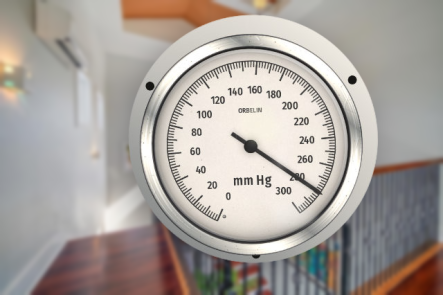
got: {"value": 280, "unit": "mmHg"}
